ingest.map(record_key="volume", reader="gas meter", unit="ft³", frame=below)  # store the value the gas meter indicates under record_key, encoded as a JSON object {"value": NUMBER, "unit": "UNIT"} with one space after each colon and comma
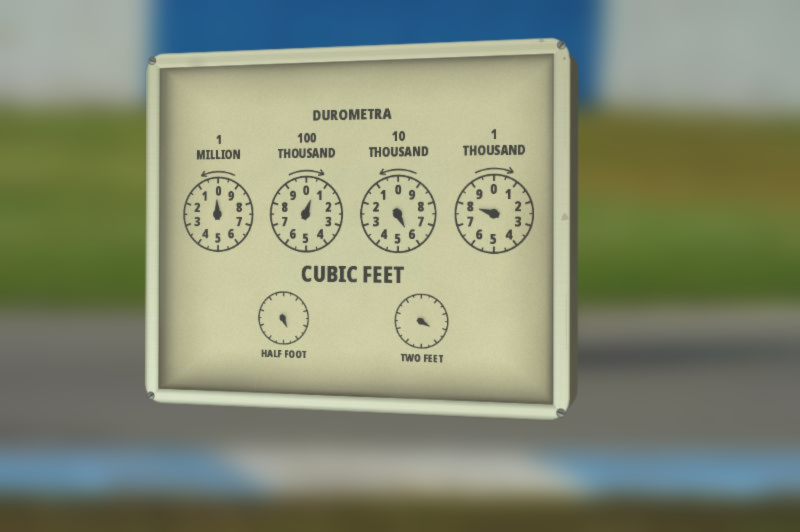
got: {"value": 5800, "unit": "ft³"}
